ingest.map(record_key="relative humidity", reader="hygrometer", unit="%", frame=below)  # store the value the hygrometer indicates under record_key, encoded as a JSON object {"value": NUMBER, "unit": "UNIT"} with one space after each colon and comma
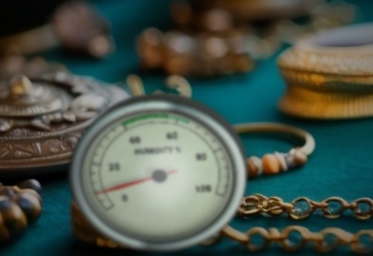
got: {"value": 8, "unit": "%"}
